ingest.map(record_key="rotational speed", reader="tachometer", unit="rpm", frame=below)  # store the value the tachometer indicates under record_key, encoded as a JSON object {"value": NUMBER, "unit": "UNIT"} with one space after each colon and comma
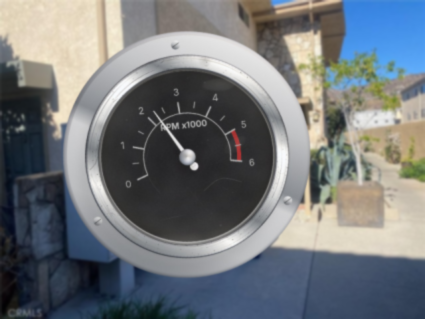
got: {"value": 2250, "unit": "rpm"}
